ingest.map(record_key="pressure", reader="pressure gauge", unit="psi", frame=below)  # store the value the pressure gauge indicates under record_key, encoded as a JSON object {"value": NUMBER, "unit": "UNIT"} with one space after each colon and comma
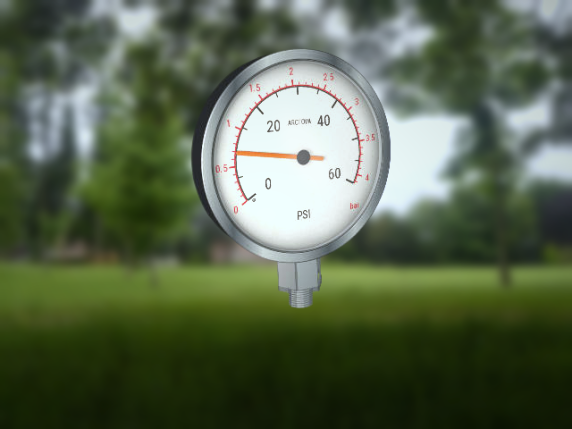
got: {"value": 10, "unit": "psi"}
